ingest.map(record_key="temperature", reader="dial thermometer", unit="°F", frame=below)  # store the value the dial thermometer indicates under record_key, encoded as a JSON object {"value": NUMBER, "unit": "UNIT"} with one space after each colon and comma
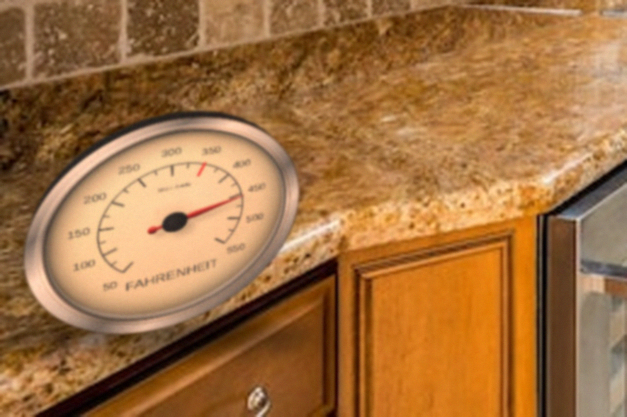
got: {"value": 450, "unit": "°F"}
